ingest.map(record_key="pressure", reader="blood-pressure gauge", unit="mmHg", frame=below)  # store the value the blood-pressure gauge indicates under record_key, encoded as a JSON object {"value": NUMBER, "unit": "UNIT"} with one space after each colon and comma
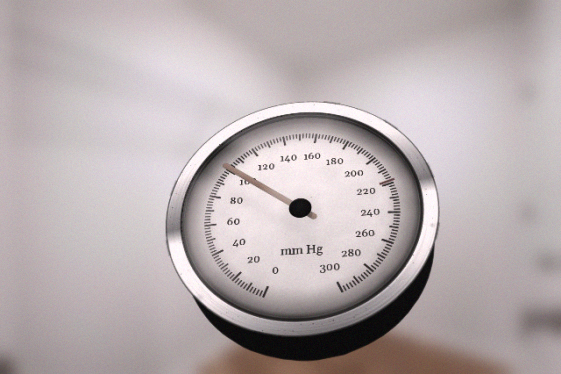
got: {"value": 100, "unit": "mmHg"}
